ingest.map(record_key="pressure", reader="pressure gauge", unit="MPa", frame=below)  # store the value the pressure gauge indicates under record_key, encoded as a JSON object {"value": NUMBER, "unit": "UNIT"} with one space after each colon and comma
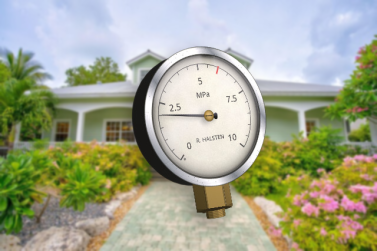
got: {"value": 2, "unit": "MPa"}
